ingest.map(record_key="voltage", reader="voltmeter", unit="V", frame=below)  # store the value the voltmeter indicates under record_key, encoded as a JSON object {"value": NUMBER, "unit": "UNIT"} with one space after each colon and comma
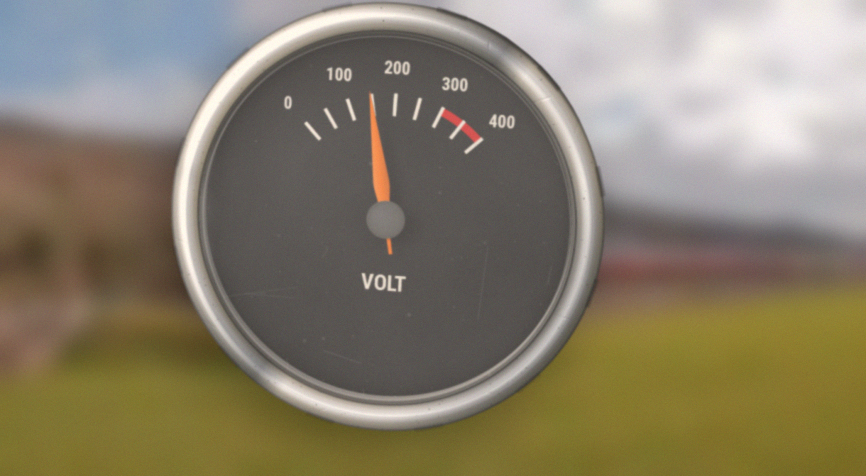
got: {"value": 150, "unit": "V"}
